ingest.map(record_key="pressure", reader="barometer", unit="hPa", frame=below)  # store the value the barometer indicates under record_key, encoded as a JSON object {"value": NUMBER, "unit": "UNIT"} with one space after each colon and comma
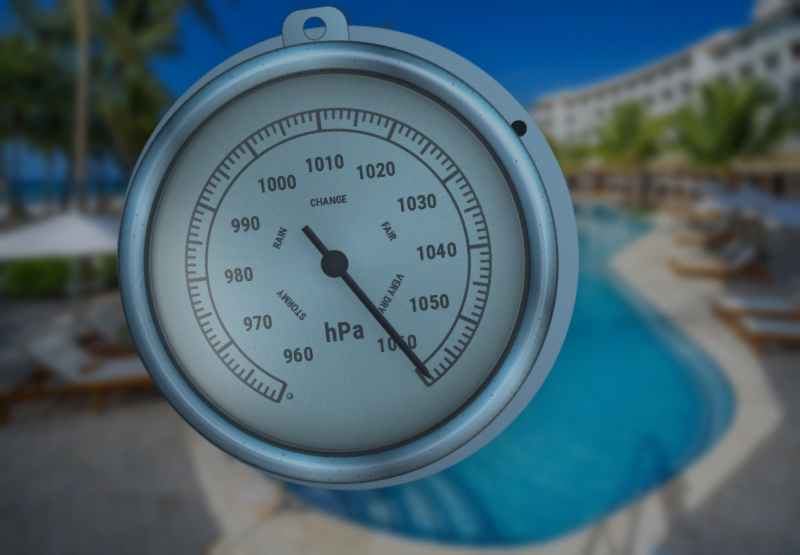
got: {"value": 1059, "unit": "hPa"}
